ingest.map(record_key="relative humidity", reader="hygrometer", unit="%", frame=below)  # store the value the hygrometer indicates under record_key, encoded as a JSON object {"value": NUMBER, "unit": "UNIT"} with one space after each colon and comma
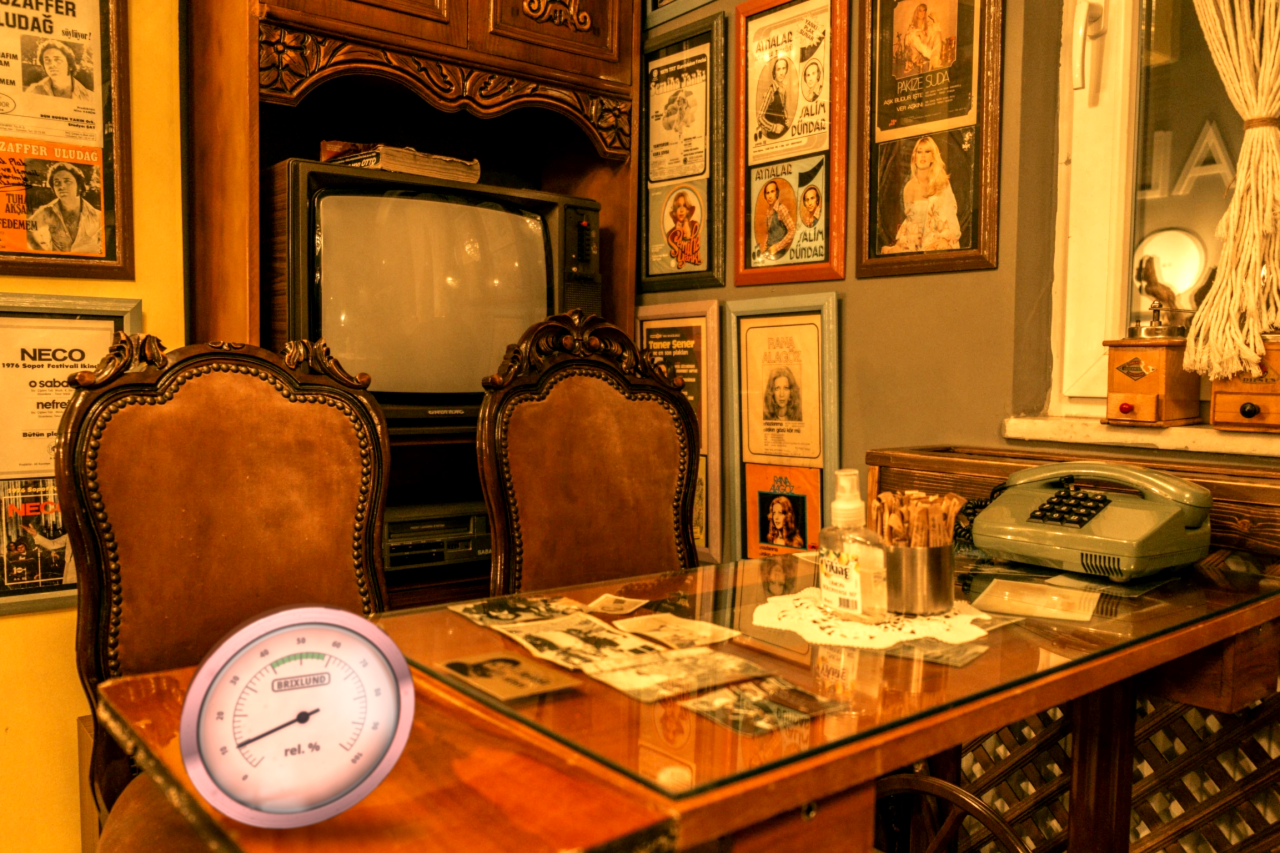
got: {"value": 10, "unit": "%"}
